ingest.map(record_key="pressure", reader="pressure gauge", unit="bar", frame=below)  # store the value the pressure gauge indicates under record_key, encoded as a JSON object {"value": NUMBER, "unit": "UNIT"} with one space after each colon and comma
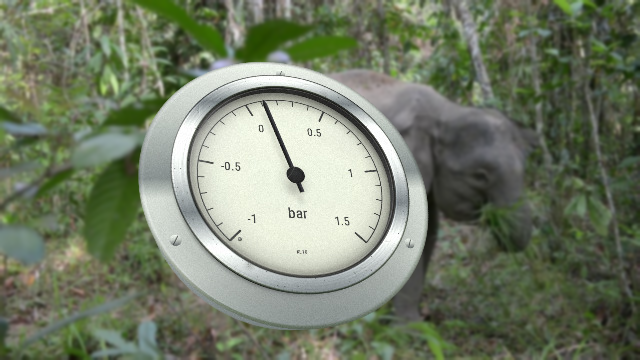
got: {"value": 0.1, "unit": "bar"}
